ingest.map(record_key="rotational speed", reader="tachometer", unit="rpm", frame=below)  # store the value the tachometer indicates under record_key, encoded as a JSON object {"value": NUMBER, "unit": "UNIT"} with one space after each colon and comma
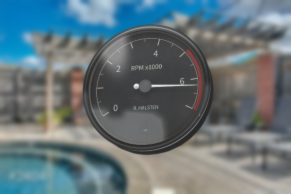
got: {"value": 6250, "unit": "rpm"}
